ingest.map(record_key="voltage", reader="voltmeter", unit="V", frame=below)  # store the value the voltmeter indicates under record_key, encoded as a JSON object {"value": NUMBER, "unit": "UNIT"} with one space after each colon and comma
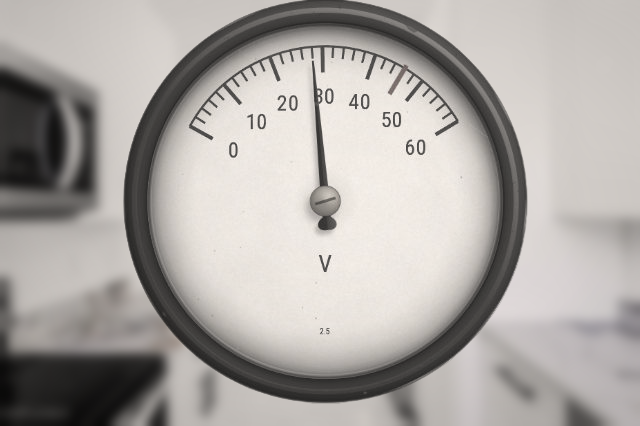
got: {"value": 28, "unit": "V"}
